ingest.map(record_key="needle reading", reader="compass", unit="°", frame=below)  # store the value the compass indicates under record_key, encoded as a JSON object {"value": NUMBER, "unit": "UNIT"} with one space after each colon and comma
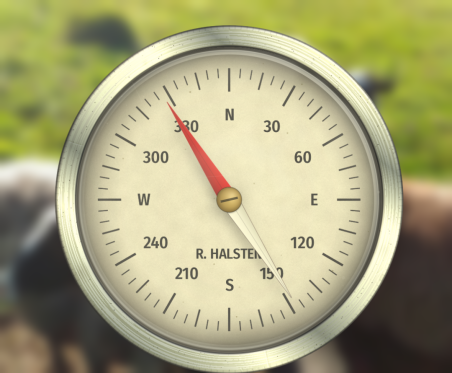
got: {"value": 327.5, "unit": "°"}
